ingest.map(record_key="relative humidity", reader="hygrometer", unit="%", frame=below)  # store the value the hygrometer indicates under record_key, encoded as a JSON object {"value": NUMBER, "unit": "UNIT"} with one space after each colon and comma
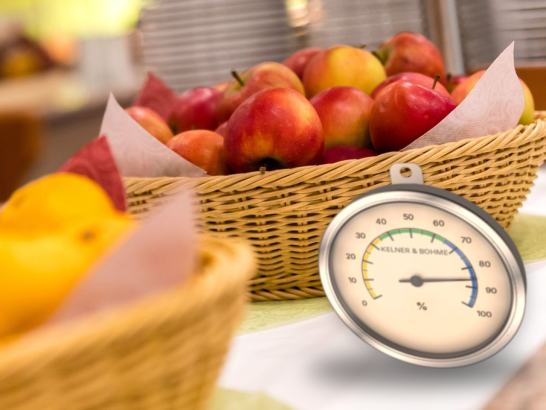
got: {"value": 85, "unit": "%"}
